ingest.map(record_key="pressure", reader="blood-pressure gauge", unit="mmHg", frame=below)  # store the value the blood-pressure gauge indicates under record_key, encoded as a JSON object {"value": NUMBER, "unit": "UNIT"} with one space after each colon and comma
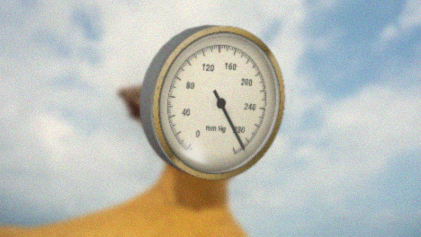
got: {"value": 290, "unit": "mmHg"}
